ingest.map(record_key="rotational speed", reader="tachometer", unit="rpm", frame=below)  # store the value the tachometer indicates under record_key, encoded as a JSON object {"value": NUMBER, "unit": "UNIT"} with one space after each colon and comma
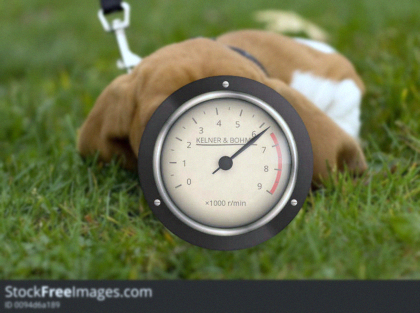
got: {"value": 6250, "unit": "rpm"}
